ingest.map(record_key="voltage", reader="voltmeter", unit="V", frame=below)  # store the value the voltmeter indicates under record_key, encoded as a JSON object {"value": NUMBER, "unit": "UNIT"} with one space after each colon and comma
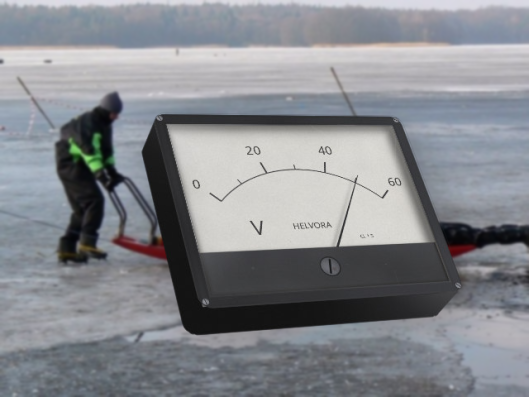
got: {"value": 50, "unit": "V"}
